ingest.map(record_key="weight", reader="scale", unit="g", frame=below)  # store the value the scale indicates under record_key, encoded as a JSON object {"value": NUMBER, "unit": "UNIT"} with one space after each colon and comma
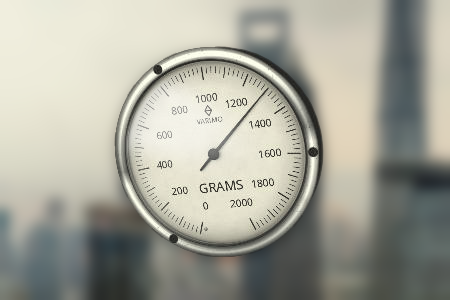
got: {"value": 1300, "unit": "g"}
